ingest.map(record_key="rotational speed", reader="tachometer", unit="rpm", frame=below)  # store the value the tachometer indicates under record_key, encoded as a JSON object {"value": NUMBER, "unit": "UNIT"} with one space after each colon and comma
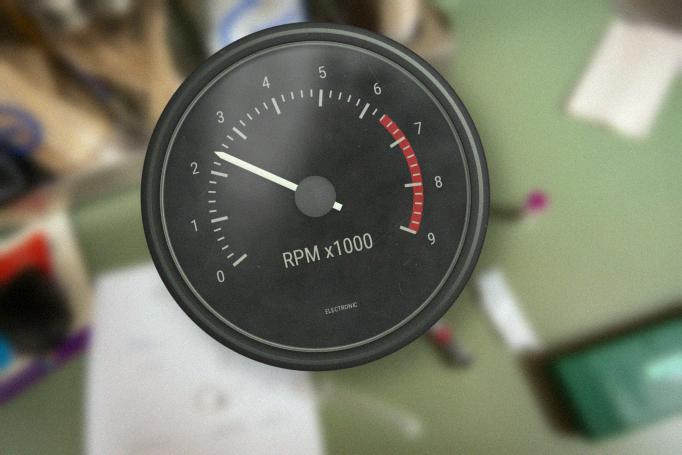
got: {"value": 2400, "unit": "rpm"}
